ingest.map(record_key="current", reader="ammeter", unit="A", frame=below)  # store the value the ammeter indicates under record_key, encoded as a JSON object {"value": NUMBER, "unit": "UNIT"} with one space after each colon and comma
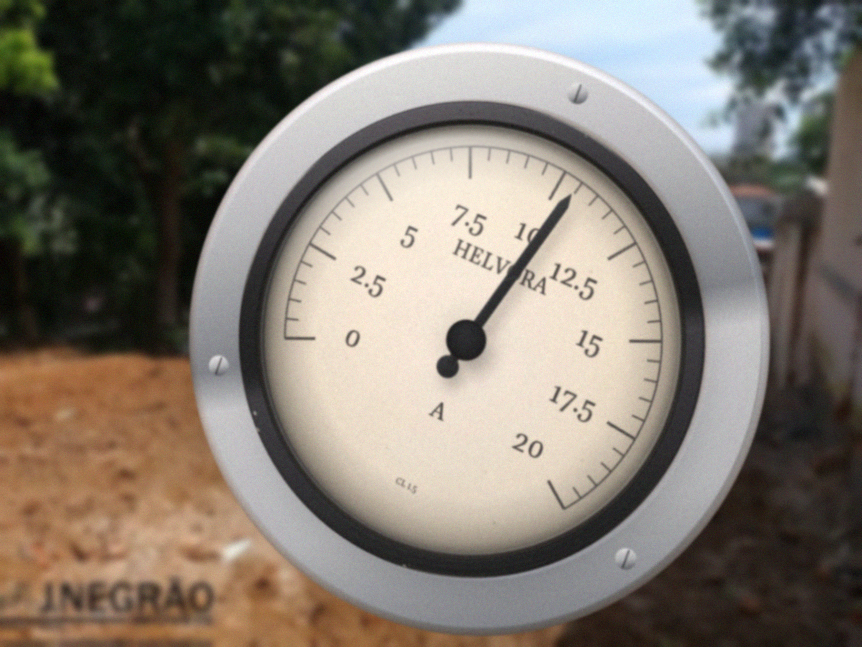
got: {"value": 10.5, "unit": "A"}
